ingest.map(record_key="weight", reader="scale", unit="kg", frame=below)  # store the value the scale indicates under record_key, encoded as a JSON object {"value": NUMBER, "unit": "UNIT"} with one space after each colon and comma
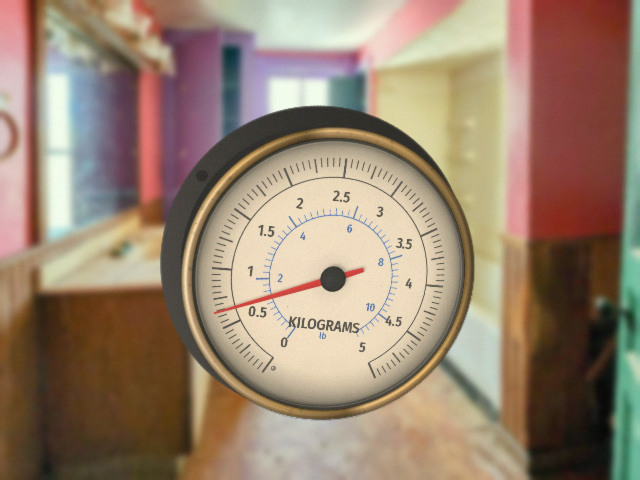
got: {"value": 0.65, "unit": "kg"}
